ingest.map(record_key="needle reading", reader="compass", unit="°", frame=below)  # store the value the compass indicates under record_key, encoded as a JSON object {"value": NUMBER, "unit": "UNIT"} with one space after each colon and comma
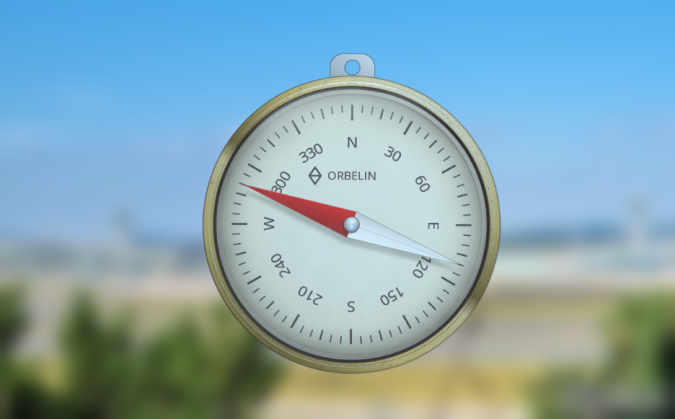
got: {"value": 290, "unit": "°"}
